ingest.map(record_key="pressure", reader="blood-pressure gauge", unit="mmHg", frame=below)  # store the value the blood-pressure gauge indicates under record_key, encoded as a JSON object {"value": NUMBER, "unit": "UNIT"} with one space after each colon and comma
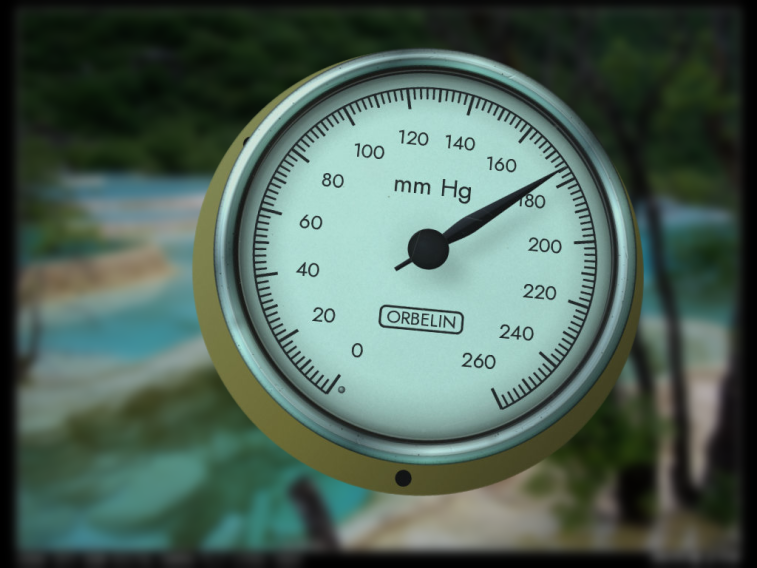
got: {"value": 176, "unit": "mmHg"}
